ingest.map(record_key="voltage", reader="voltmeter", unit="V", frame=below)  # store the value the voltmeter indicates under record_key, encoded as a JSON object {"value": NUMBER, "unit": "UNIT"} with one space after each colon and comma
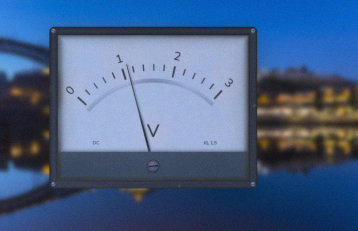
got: {"value": 1.1, "unit": "V"}
